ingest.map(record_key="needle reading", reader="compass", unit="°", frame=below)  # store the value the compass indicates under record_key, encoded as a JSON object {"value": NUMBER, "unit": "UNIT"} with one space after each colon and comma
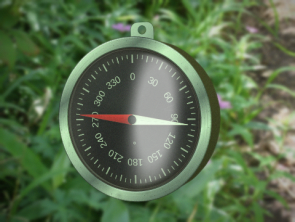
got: {"value": 275, "unit": "°"}
